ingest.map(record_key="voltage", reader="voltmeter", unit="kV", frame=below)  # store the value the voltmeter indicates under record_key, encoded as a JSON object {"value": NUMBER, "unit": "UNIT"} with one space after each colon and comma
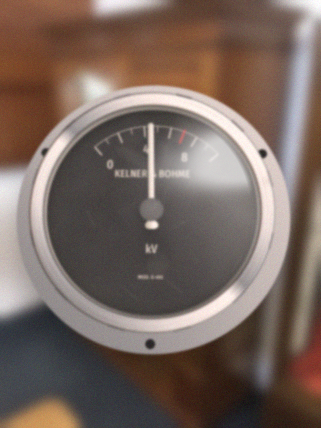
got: {"value": 4.5, "unit": "kV"}
